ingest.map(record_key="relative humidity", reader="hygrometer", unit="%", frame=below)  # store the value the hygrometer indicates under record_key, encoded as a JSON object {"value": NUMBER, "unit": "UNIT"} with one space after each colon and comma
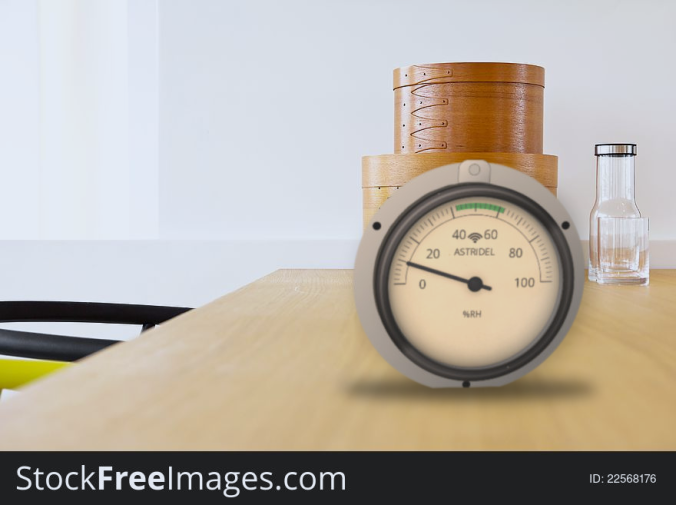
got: {"value": 10, "unit": "%"}
